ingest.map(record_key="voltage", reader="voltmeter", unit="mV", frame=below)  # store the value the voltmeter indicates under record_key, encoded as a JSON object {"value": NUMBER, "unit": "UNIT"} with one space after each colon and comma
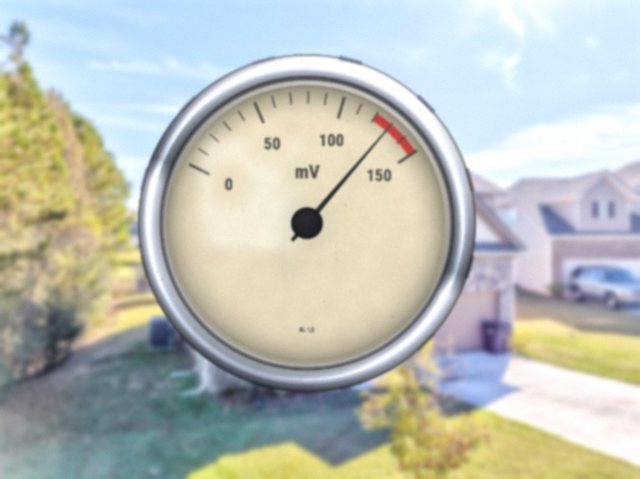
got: {"value": 130, "unit": "mV"}
